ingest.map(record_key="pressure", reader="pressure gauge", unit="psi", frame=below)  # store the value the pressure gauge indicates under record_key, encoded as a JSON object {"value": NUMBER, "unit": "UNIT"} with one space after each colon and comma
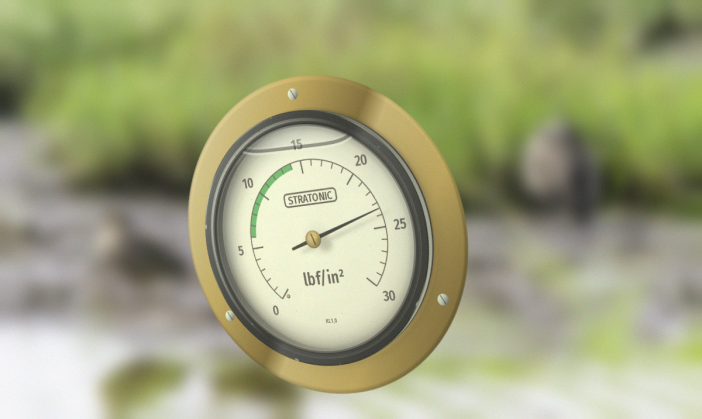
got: {"value": 23.5, "unit": "psi"}
